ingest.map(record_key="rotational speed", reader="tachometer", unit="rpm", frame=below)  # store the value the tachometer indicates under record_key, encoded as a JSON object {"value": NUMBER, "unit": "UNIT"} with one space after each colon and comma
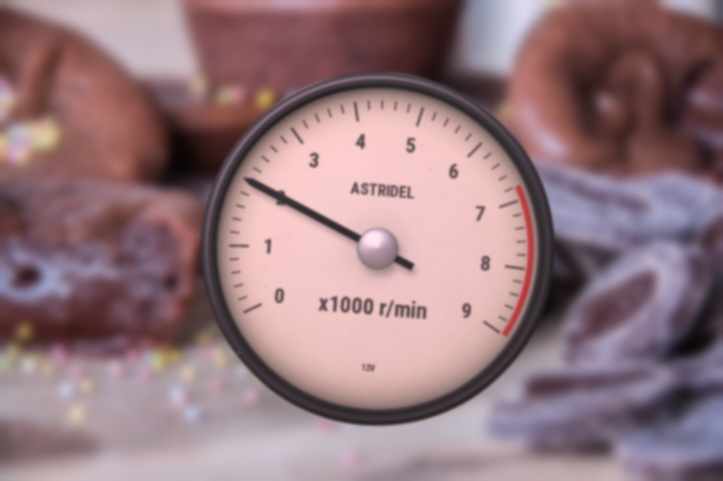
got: {"value": 2000, "unit": "rpm"}
